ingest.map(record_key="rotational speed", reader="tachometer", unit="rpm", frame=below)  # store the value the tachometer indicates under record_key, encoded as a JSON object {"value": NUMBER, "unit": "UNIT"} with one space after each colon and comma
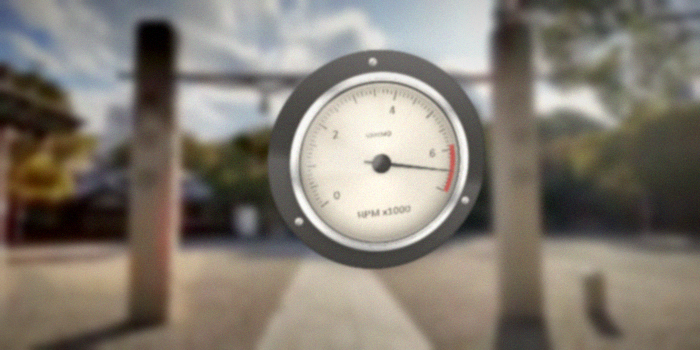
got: {"value": 6500, "unit": "rpm"}
